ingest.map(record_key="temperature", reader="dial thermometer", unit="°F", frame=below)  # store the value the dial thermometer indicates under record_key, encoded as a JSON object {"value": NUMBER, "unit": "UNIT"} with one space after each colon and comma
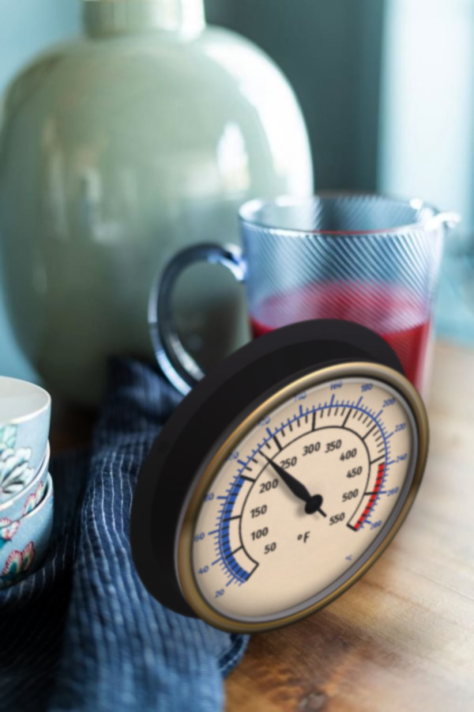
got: {"value": 230, "unit": "°F"}
